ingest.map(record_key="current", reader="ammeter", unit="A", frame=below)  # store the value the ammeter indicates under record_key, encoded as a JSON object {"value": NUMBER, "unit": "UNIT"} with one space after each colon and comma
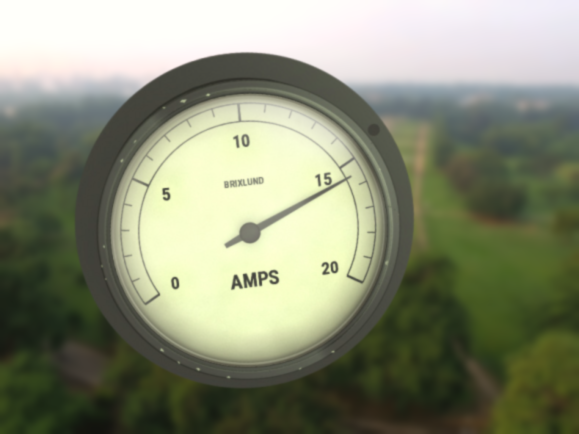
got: {"value": 15.5, "unit": "A"}
